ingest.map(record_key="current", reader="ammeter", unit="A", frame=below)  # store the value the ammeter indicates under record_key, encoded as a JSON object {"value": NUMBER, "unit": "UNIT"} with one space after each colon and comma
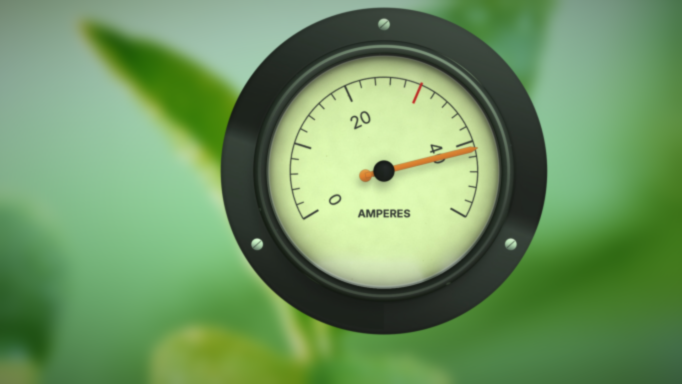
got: {"value": 41, "unit": "A"}
